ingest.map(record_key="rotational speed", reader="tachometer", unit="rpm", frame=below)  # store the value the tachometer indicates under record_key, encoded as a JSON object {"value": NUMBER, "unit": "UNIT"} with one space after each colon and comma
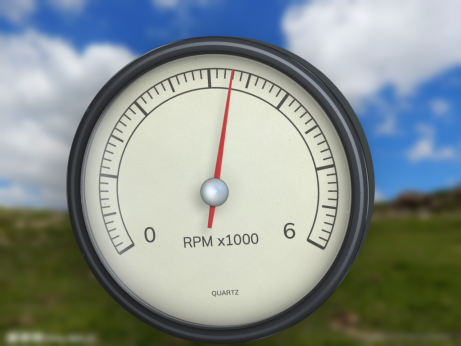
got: {"value": 3300, "unit": "rpm"}
